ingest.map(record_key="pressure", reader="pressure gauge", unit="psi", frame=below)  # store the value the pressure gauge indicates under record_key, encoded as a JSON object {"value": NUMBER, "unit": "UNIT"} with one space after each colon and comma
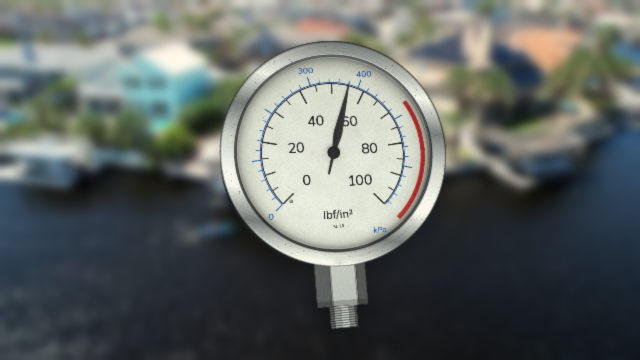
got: {"value": 55, "unit": "psi"}
